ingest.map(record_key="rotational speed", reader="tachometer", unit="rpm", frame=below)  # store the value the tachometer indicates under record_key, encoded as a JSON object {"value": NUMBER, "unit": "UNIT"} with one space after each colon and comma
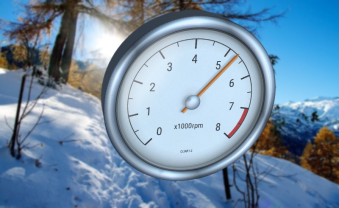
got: {"value": 5250, "unit": "rpm"}
